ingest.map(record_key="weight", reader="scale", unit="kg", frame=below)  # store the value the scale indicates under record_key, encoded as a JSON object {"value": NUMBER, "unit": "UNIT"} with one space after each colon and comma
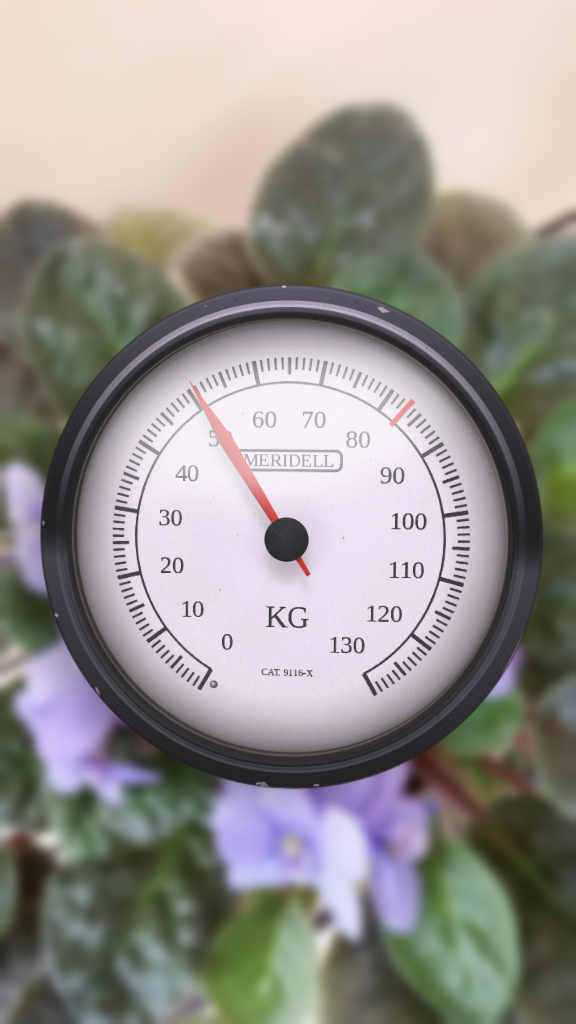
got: {"value": 51, "unit": "kg"}
